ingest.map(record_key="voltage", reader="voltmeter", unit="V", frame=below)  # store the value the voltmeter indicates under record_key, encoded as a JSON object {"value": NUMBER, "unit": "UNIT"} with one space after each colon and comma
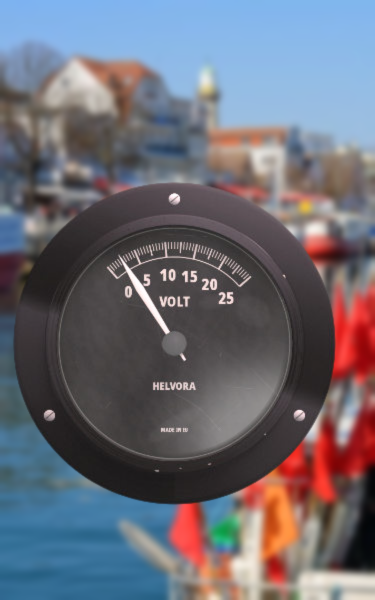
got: {"value": 2.5, "unit": "V"}
